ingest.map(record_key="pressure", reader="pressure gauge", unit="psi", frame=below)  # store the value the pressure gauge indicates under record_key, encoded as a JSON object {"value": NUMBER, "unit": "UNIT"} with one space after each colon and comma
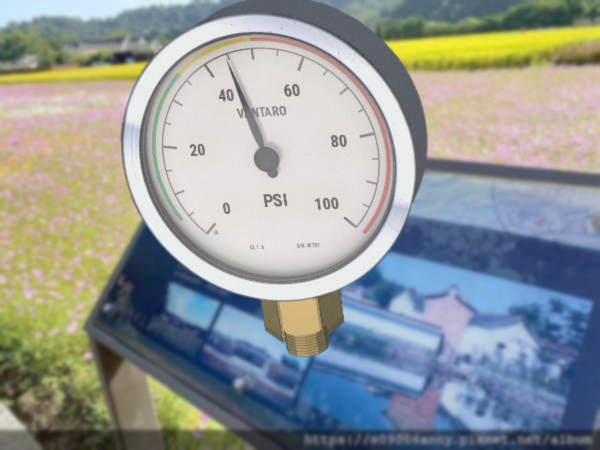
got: {"value": 45, "unit": "psi"}
